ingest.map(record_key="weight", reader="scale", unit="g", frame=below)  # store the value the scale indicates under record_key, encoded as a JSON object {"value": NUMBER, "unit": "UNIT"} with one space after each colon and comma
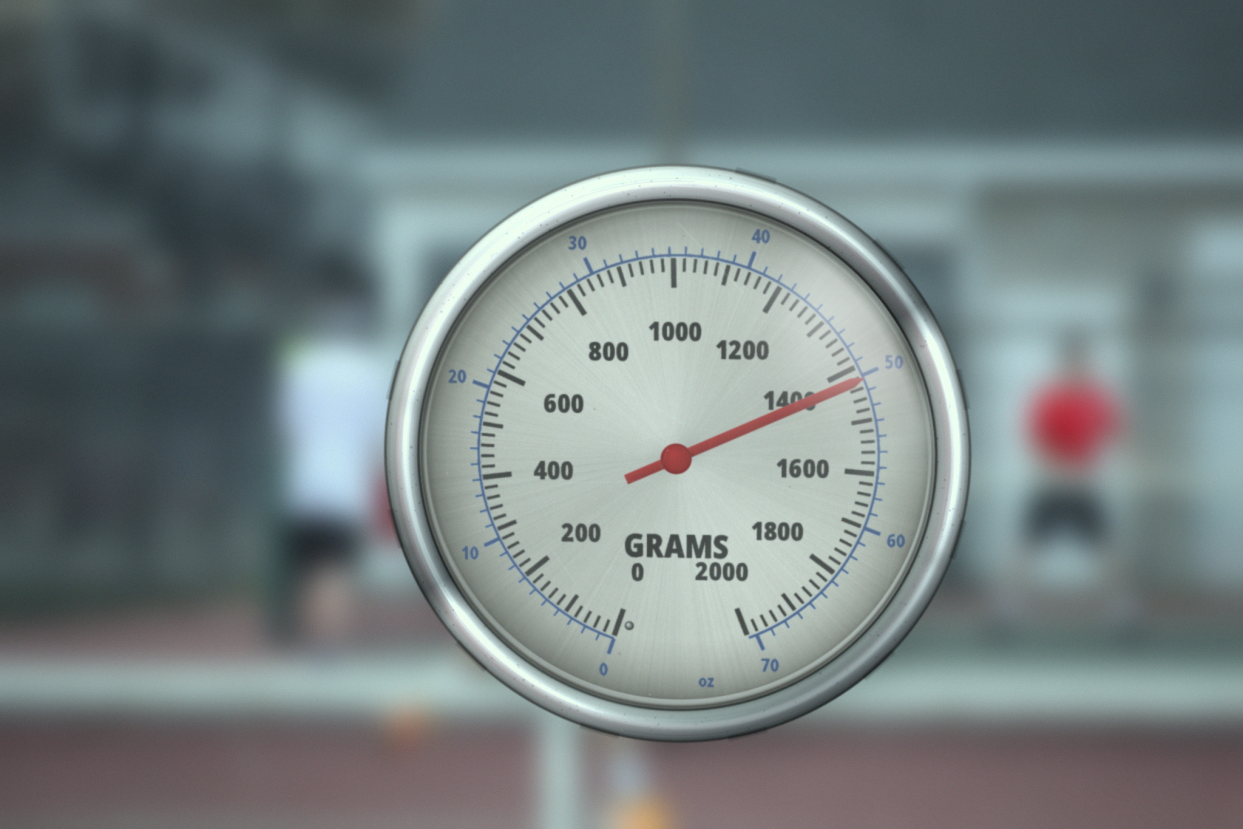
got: {"value": 1420, "unit": "g"}
